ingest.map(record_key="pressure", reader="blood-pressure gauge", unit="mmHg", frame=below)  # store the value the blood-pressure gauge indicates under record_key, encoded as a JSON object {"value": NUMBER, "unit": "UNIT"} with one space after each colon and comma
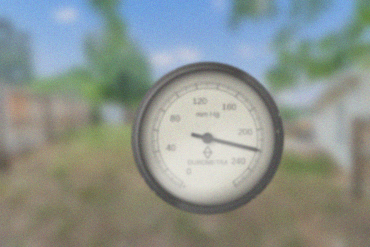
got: {"value": 220, "unit": "mmHg"}
